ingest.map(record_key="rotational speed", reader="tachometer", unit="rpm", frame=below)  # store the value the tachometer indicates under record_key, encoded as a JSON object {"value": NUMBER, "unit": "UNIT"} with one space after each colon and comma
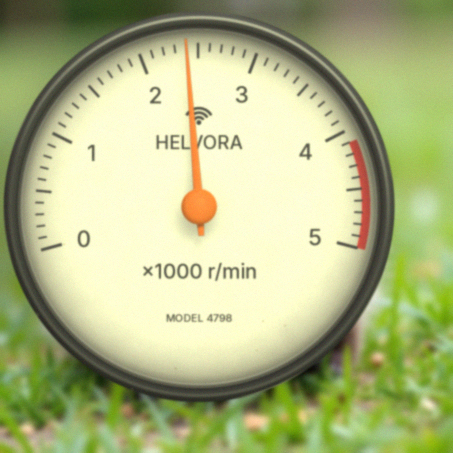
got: {"value": 2400, "unit": "rpm"}
